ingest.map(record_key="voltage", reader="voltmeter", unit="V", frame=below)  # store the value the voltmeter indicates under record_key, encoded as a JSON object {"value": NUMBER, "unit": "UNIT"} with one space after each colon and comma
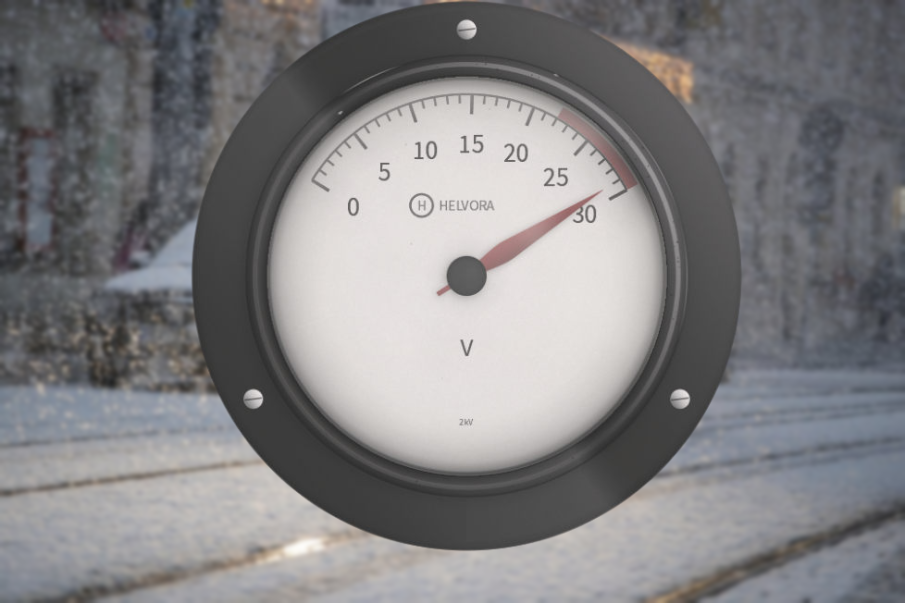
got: {"value": 29, "unit": "V"}
